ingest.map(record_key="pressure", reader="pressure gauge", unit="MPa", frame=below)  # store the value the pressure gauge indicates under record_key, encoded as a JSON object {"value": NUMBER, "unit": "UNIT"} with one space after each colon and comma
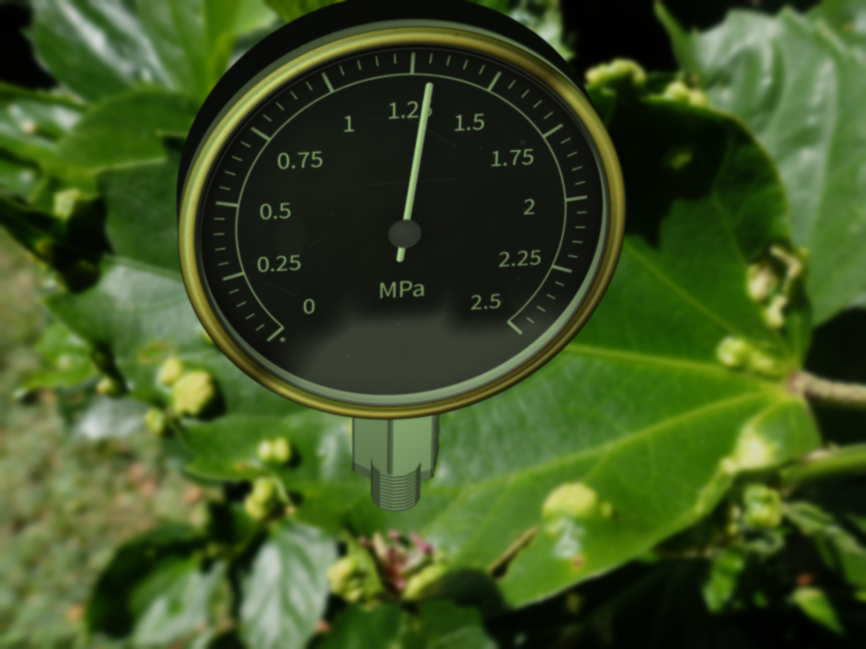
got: {"value": 1.3, "unit": "MPa"}
